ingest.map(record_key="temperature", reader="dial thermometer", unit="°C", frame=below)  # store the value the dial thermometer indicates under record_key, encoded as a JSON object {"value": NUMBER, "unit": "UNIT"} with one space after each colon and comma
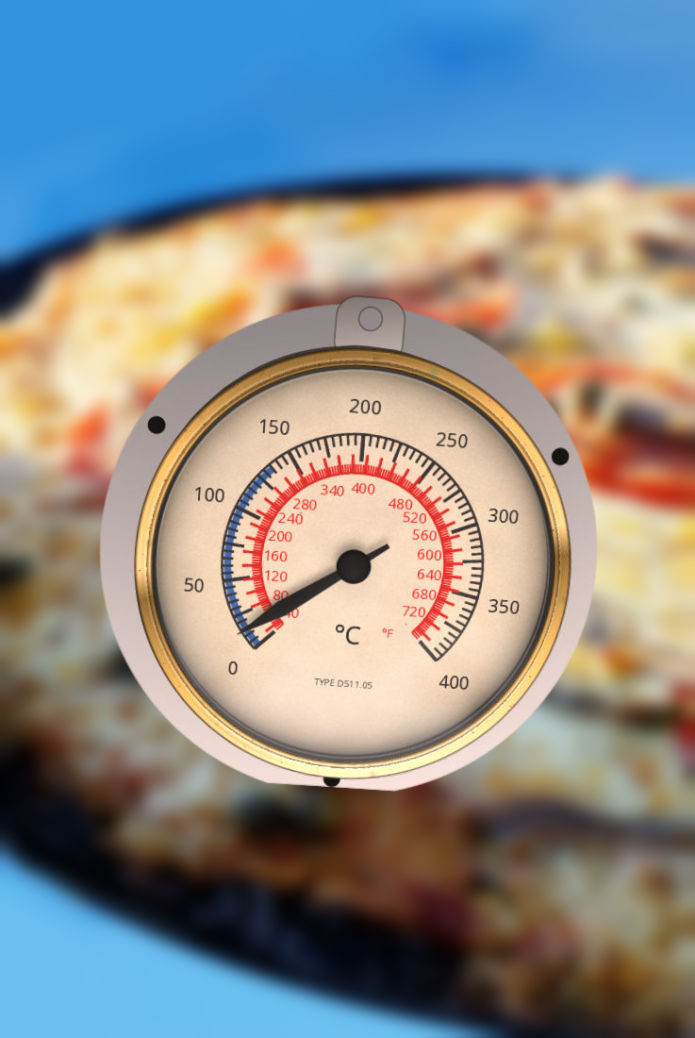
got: {"value": 15, "unit": "°C"}
